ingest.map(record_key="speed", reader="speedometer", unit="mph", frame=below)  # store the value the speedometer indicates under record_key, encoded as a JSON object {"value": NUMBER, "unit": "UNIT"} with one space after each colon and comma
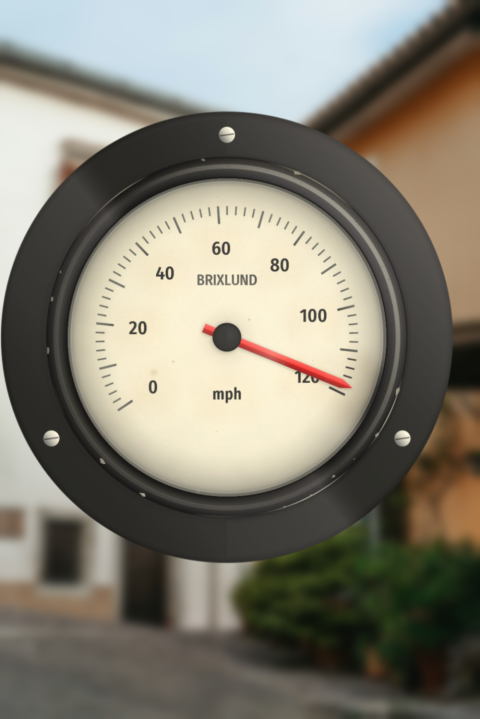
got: {"value": 118, "unit": "mph"}
